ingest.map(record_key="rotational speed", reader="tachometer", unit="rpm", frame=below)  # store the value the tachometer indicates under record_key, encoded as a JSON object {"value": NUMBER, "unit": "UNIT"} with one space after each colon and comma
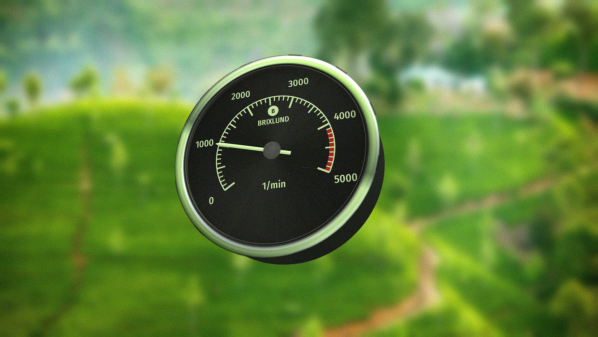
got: {"value": 1000, "unit": "rpm"}
